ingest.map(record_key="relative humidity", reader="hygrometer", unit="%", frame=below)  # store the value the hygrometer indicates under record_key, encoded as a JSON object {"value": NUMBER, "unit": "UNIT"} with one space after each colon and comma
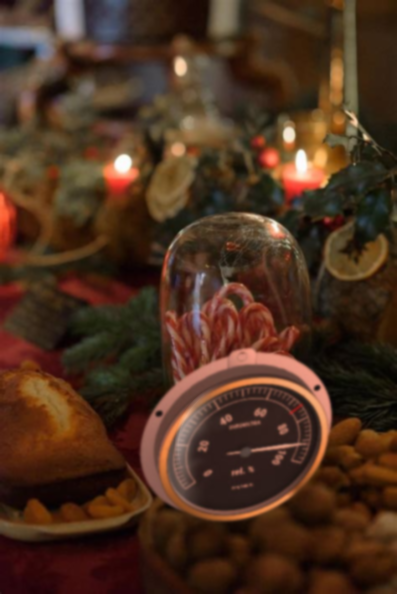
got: {"value": 90, "unit": "%"}
